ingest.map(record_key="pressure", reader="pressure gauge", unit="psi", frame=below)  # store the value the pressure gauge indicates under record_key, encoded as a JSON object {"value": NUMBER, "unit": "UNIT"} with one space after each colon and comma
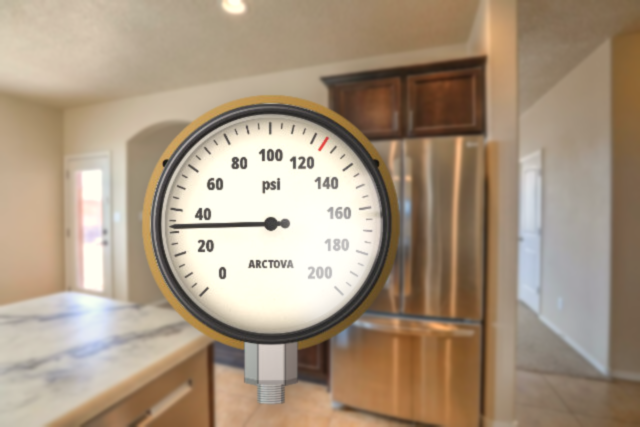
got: {"value": 32.5, "unit": "psi"}
